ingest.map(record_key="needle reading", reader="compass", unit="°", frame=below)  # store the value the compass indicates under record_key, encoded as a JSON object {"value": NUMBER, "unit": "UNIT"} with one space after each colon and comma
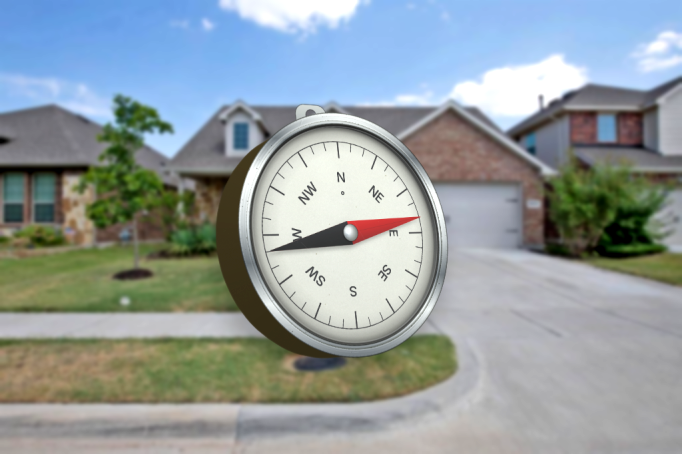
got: {"value": 80, "unit": "°"}
